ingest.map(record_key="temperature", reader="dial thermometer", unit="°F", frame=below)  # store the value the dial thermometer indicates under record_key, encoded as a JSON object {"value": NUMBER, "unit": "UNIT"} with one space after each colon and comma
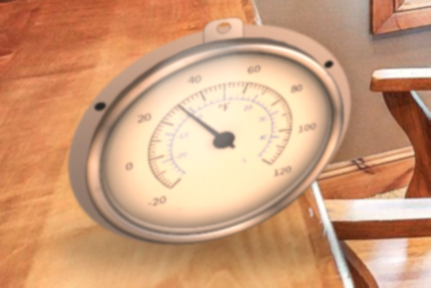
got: {"value": 30, "unit": "°F"}
